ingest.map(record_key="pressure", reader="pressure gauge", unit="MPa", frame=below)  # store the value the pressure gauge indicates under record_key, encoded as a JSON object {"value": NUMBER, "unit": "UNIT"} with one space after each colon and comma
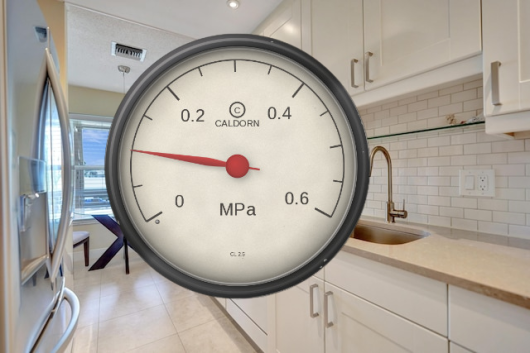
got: {"value": 0.1, "unit": "MPa"}
